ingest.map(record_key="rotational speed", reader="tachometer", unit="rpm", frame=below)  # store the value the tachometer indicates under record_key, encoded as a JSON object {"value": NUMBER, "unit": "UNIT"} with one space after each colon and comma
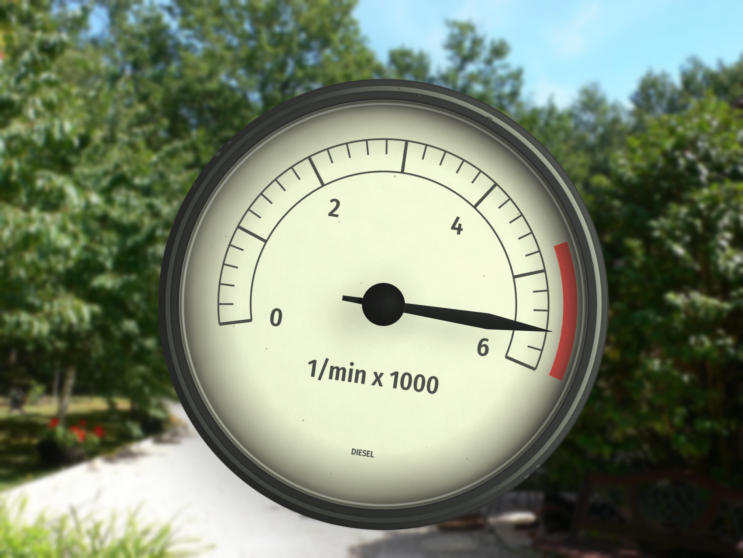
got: {"value": 5600, "unit": "rpm"}
